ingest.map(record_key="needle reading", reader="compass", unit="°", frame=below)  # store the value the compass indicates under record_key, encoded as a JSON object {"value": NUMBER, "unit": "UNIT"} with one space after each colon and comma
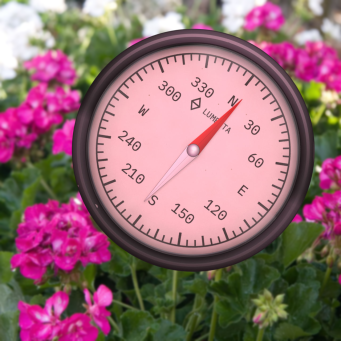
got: {"value": 5, "unit": "°"}
